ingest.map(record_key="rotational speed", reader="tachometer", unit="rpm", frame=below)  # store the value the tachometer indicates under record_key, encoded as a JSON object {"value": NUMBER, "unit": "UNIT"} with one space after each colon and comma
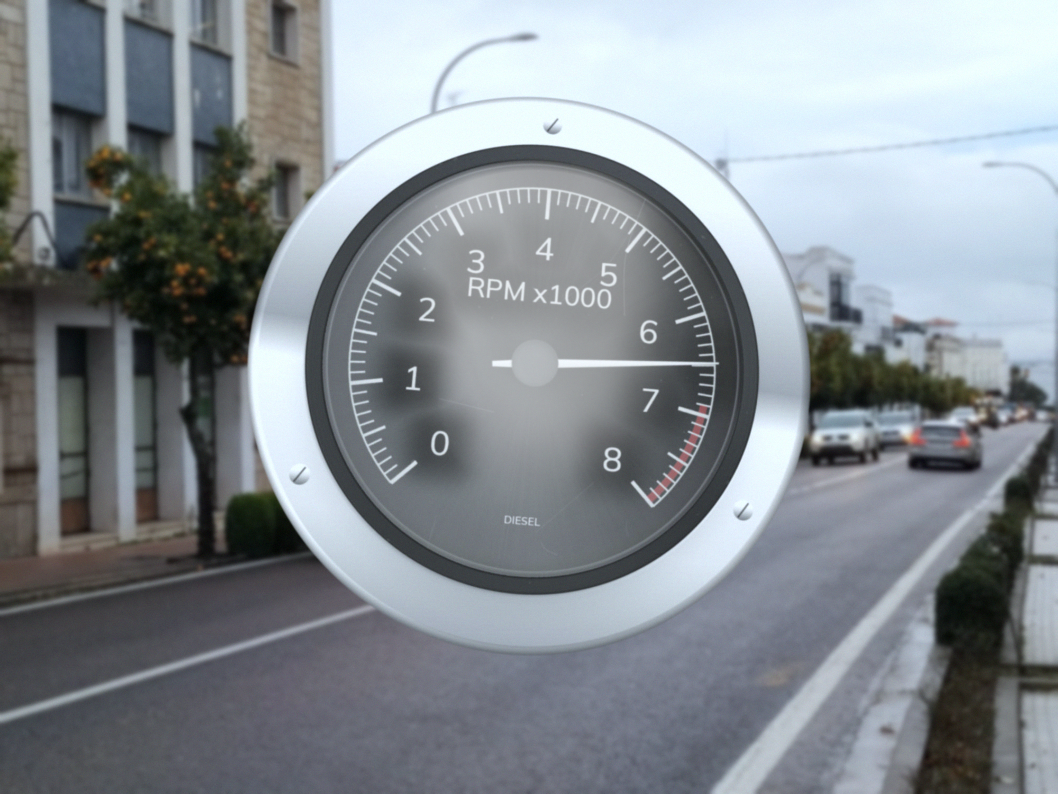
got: {"value": 6500, "unit": "rpm"}
